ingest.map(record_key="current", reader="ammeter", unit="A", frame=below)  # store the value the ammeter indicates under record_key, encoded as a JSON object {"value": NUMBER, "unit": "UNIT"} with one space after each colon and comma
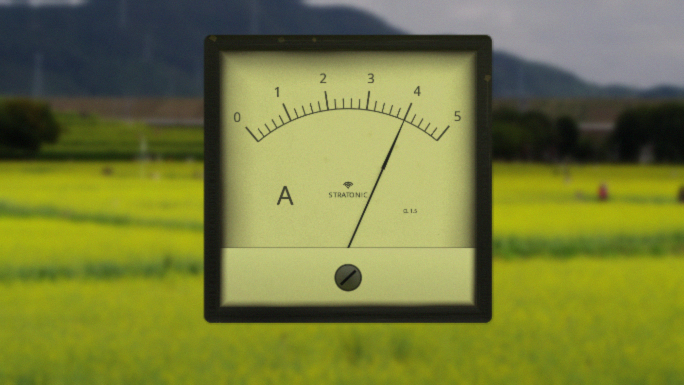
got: {"value": 4, "unit": "A"}
